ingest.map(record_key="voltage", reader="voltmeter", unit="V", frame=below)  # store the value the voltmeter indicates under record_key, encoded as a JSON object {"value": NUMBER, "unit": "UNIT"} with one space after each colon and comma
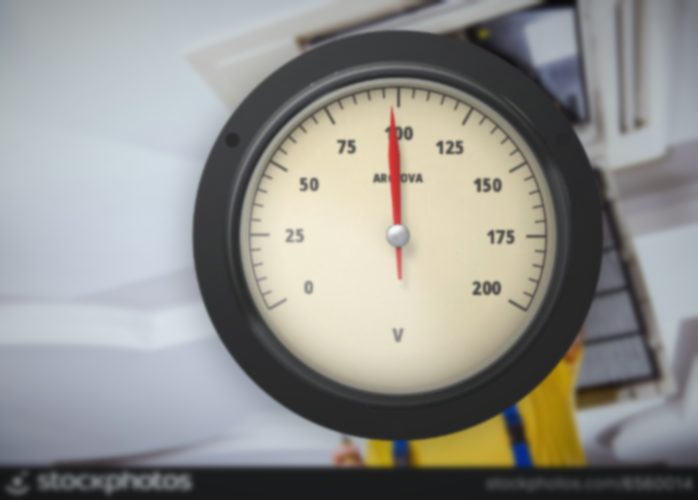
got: {"value": 97.5, "unit": "V"}
